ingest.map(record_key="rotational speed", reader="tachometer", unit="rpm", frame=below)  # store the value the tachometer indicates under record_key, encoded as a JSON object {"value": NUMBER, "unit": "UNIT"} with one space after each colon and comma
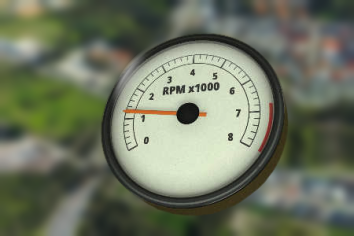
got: {"value": 1200, "unit": "rpm"}
